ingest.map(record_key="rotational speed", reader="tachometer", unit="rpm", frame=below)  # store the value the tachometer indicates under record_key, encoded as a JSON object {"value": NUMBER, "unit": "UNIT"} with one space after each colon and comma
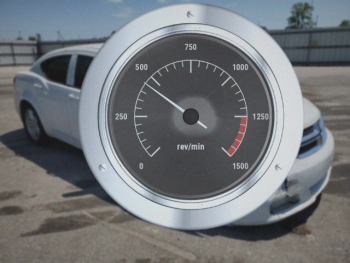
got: {"value": 450, "unit": "rpm"}
